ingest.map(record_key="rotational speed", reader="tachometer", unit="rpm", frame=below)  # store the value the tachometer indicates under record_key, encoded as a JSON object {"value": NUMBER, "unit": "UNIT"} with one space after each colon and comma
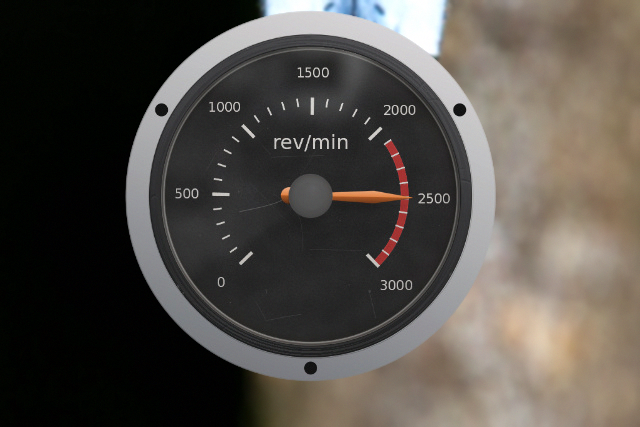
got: {"value": 2500, "unit": "rpm"}
